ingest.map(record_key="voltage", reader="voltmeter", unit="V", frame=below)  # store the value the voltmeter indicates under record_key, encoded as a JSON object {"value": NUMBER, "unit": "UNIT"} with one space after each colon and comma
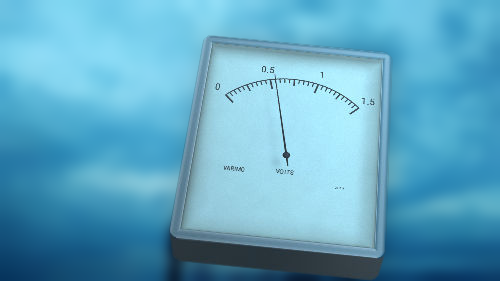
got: {"value": 0.55, "unit": "V"}
